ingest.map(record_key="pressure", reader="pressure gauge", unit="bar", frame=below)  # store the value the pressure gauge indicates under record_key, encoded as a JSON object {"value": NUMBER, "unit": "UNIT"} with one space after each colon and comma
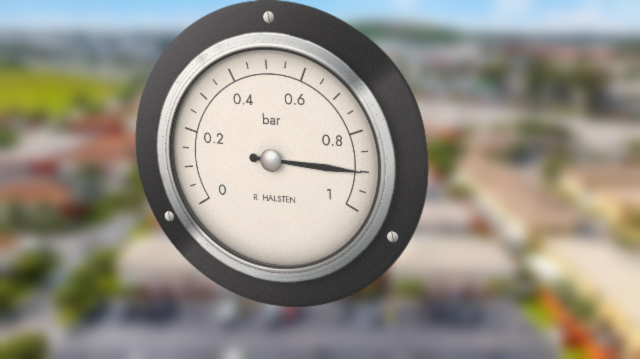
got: {"value": 0.9, "unit": "bar"}
